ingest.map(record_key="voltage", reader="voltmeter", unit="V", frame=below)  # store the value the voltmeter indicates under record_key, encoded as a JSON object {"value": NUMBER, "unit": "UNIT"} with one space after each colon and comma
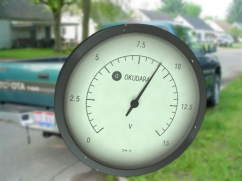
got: {"value": 9, "unit": "V"}
